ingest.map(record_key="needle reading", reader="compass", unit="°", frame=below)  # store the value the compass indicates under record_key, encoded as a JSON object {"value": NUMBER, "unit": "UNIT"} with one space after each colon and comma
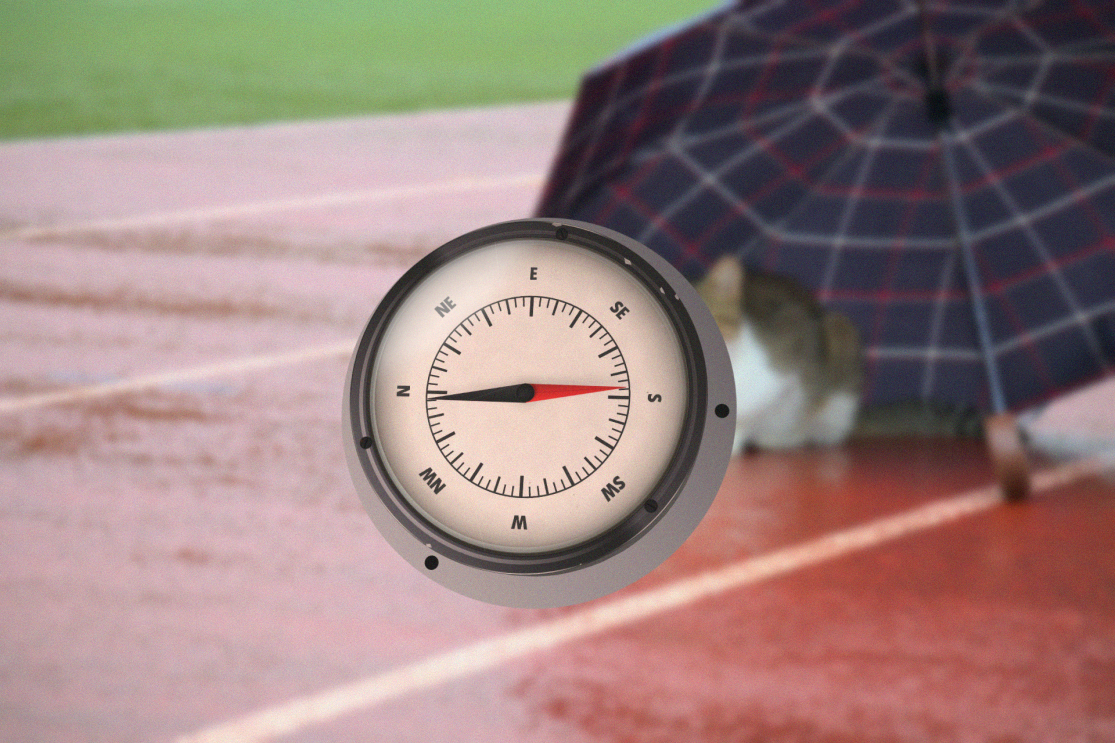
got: {"value": 175, "unit": "°"}
